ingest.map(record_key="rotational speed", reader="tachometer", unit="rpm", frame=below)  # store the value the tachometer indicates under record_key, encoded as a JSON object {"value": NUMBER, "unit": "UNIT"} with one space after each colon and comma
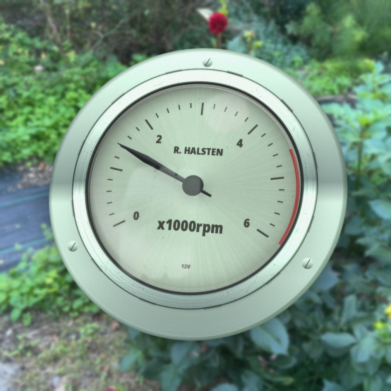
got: {"value": 1400, "unit": "rpm"}
